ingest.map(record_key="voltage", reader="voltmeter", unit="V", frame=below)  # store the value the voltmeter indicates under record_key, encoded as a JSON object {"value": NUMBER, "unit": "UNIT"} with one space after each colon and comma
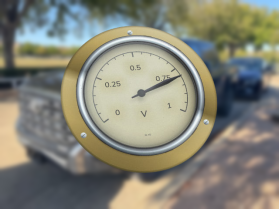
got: {"value": 0.8, "unit": "V"}
